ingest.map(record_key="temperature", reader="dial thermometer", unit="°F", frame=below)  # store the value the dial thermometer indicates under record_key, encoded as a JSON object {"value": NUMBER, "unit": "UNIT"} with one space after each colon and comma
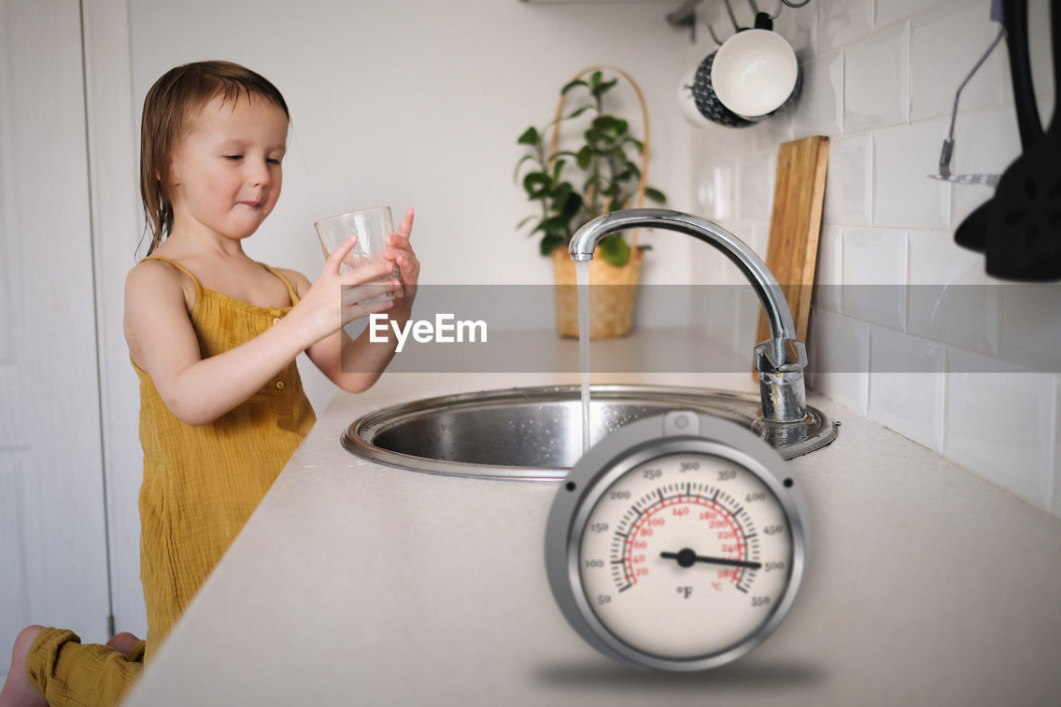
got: {"value": 500, "unit": "°F"}
